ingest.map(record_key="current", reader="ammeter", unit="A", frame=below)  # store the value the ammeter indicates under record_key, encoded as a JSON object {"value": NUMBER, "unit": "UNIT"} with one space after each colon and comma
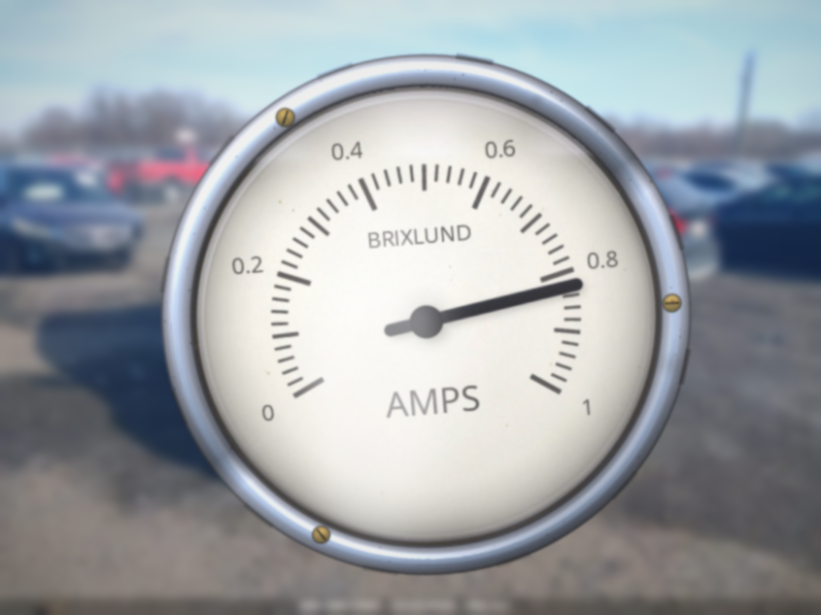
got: {"value": 0.82, "unit": "A"}
